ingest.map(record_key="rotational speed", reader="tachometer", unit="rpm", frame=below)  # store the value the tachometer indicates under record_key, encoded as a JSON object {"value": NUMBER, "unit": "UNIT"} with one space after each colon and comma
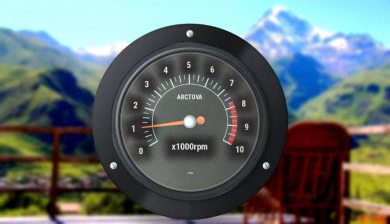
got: {"value": 1000, "unit": "rpm"}
